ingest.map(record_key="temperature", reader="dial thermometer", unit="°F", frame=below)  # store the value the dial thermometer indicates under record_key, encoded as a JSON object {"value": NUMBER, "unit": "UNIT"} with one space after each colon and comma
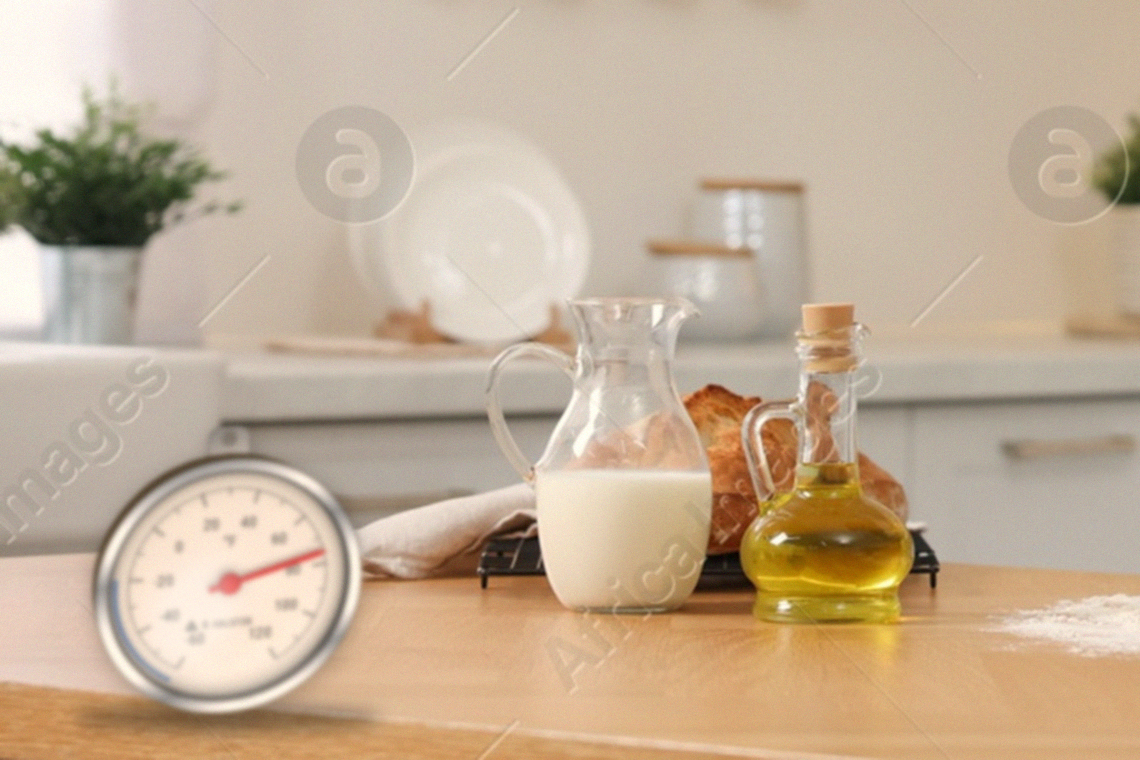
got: {"value": 75, "unit": "°F"}
